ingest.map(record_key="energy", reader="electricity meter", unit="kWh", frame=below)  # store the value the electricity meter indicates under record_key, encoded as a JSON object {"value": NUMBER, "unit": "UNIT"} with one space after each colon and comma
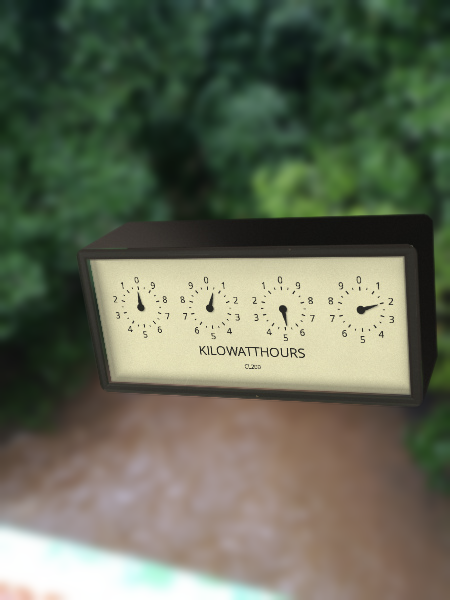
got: {"value": 52, "unit": "kWh"}
